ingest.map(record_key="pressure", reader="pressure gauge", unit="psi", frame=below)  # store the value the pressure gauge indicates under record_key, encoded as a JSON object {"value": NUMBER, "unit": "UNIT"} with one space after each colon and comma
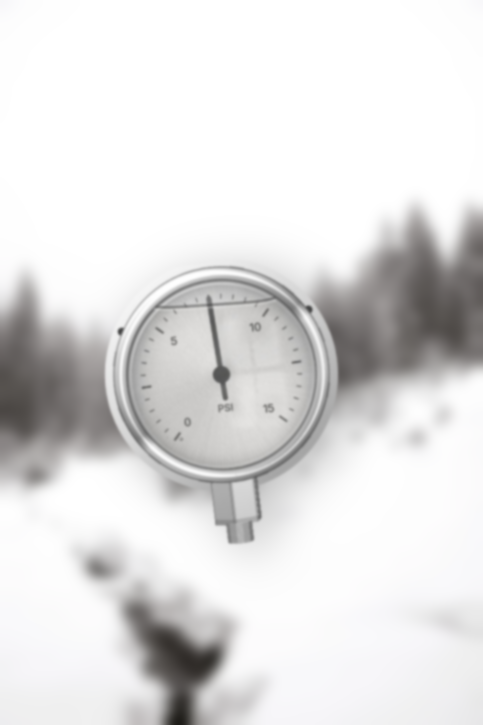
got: {"value": 7.5, "unit": "psi"}
